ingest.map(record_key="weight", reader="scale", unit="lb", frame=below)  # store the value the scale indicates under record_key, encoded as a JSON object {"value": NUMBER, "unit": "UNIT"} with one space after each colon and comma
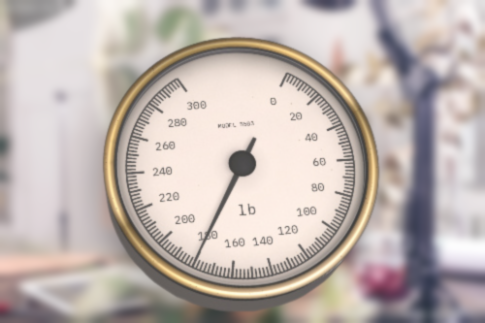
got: {"value": 180, "unit": "lb"}
